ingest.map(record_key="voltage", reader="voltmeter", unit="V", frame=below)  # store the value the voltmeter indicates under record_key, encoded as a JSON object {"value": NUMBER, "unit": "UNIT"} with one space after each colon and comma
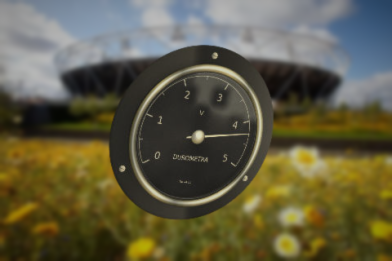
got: {"value": 4.25, "unit": "V"}
